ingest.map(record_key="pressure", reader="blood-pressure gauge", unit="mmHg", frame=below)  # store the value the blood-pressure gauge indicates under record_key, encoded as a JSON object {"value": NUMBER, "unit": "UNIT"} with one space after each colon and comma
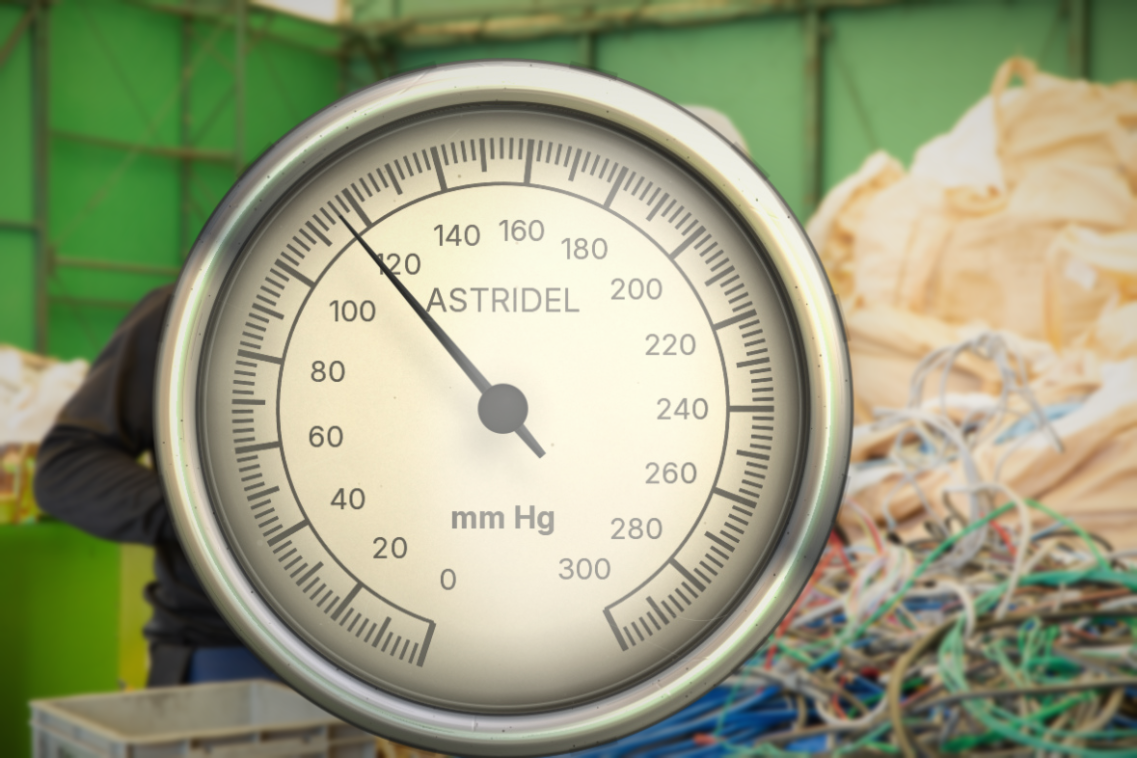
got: {"value": 116, "unit": "mmHg"}
